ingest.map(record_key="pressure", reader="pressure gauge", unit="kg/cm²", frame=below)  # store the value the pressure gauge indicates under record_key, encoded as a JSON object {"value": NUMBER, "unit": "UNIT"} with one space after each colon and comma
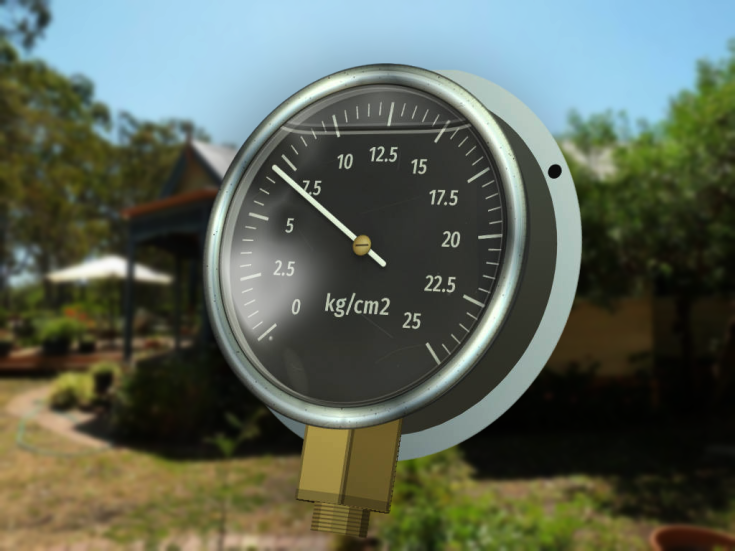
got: {"value": 7, "unit": "kg/cm²"}
